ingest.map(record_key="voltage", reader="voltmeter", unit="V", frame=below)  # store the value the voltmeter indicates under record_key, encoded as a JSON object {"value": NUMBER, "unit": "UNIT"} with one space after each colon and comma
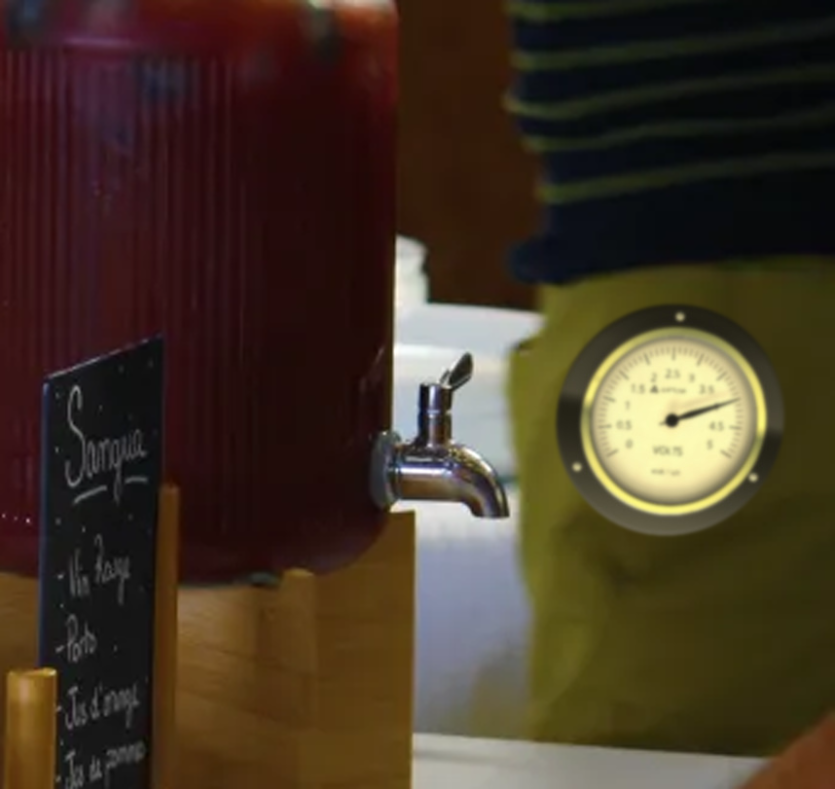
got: {"value": 4, "unit": "V"}
